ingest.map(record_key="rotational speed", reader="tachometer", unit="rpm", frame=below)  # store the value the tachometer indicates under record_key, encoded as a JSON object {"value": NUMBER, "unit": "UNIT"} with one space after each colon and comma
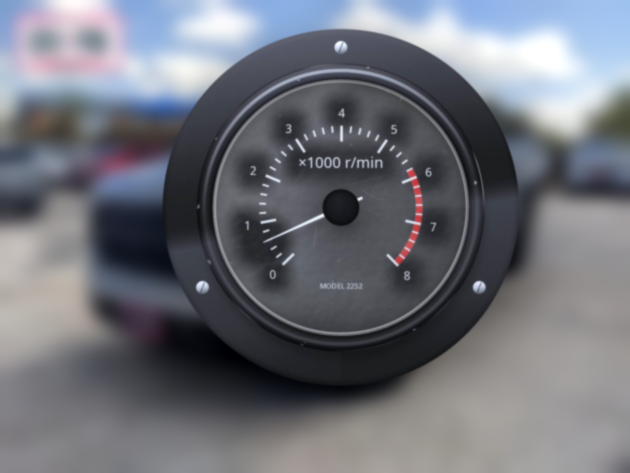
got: {"value": 600, "unit": "rpm"}
